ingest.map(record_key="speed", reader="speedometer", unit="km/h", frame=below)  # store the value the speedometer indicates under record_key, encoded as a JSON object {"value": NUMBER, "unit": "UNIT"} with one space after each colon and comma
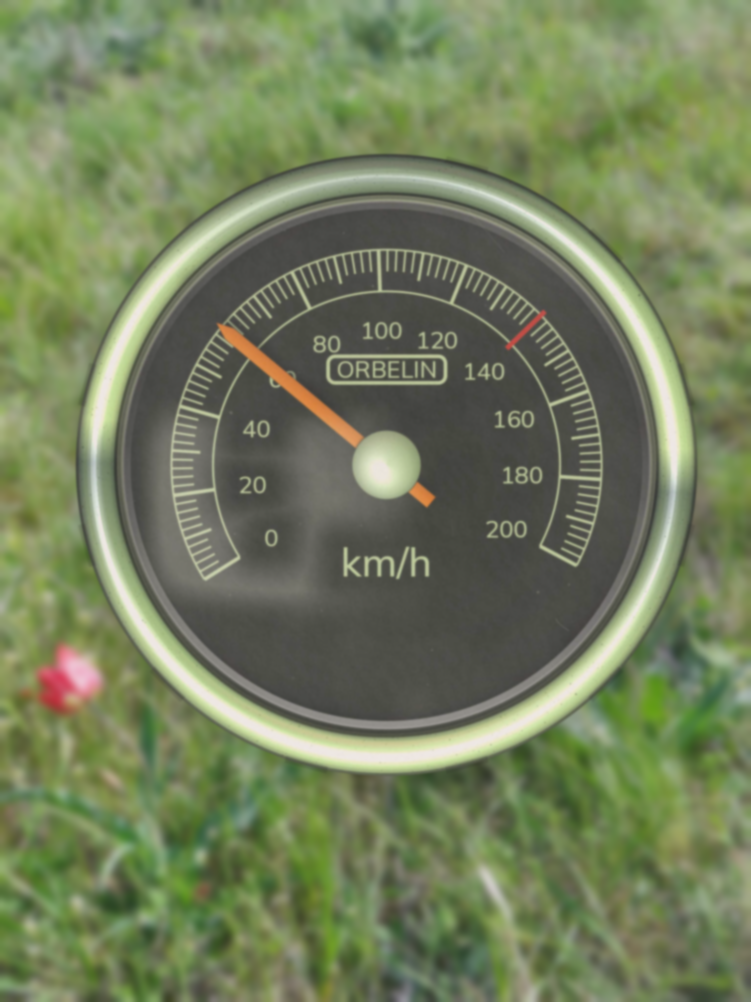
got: {"value": 60, "unit": "km/h"}
